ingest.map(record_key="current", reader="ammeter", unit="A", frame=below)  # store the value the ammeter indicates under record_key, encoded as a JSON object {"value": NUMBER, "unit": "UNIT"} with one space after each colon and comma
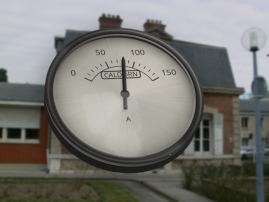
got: {"value": 80, "unit": "A"}
